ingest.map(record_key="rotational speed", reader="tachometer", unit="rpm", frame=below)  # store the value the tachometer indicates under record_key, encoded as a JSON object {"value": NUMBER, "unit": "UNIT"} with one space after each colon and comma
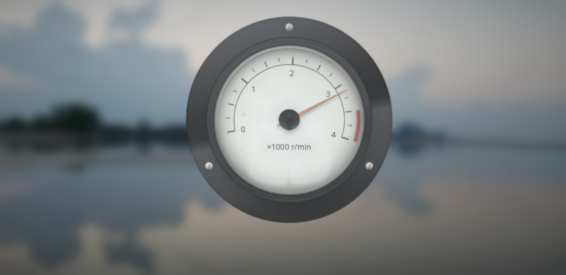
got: {"value": 3125, "unit": "rpm"}
